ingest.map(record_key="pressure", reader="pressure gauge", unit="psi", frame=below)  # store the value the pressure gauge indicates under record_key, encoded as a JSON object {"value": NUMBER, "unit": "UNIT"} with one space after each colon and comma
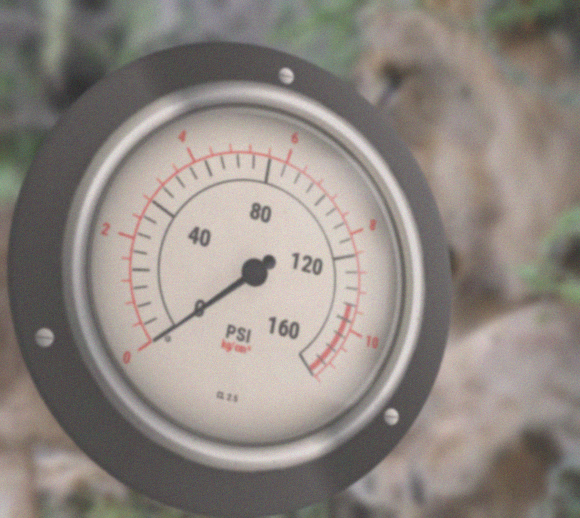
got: {"value": 0, "unit": "psi"}
